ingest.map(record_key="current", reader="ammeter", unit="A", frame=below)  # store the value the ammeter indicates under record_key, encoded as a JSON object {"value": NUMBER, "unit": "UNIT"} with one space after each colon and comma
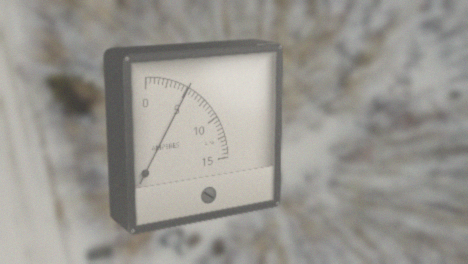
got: {"value": 5, "unit": "A"}
